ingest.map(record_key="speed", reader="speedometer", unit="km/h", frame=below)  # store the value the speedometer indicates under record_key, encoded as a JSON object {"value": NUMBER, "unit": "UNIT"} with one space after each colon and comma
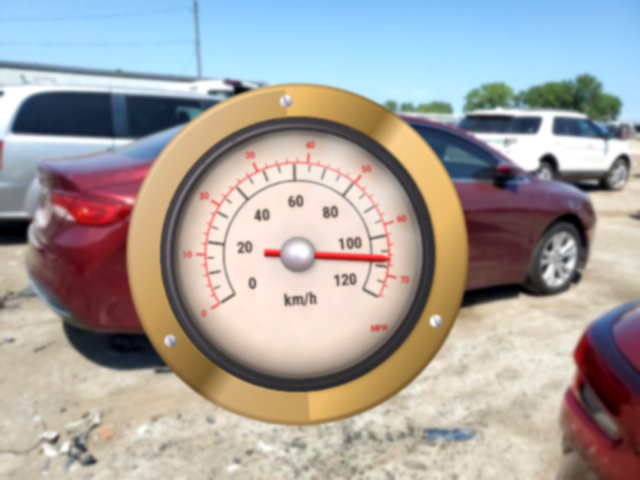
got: {"value": 107.5, "unit": "km/h"}
